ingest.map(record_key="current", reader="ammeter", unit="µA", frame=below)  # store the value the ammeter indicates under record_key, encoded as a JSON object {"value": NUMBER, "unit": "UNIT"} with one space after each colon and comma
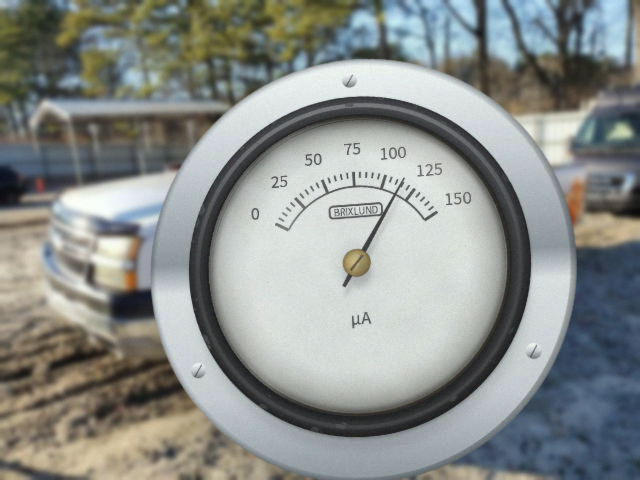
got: {"value": 115, "unit": "µA"}
